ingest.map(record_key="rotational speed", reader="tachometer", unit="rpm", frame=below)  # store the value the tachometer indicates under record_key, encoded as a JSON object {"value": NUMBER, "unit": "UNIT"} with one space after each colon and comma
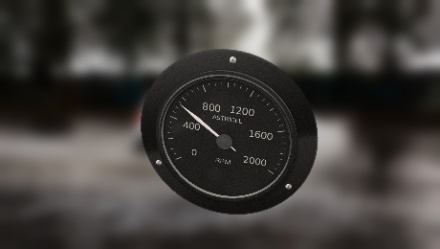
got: {"value": 550, "unit": "rpm"}
